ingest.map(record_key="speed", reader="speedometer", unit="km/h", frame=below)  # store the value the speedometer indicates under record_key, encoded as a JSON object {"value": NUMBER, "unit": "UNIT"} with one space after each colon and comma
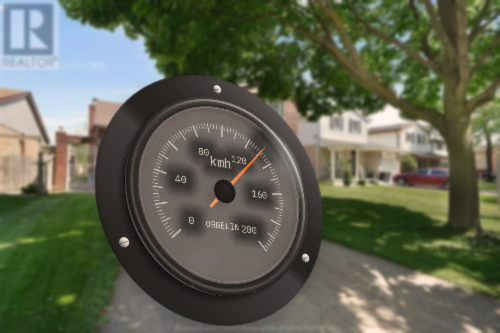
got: {"value": 130, "unit": "km/h"}
